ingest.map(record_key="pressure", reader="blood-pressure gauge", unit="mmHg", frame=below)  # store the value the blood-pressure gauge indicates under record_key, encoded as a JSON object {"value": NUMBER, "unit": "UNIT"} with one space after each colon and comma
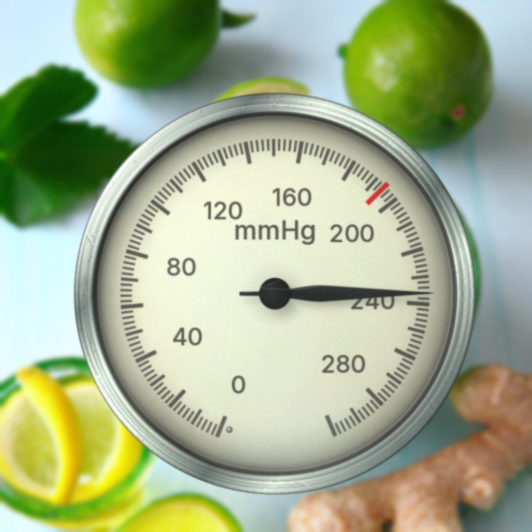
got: {"value": 236, "unit": "mmHg"}
